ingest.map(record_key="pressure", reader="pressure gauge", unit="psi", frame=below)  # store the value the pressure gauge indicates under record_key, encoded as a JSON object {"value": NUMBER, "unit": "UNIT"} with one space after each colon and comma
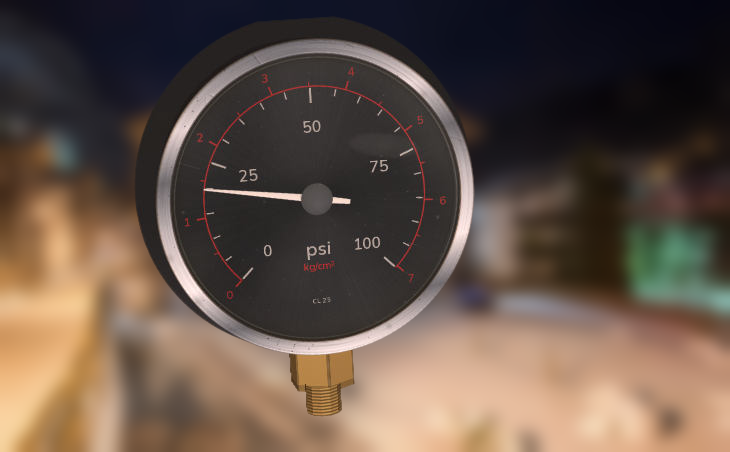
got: {"value": 20, "unit": "psi"}
